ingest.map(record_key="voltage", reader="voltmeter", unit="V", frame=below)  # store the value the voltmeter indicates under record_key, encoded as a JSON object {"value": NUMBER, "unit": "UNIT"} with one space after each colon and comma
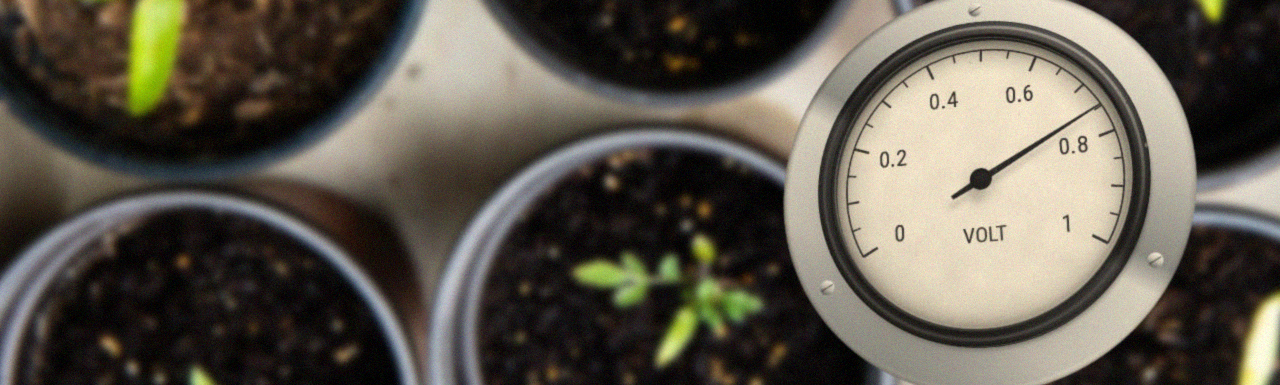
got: {"value": 0.75, "unit": "V"}
